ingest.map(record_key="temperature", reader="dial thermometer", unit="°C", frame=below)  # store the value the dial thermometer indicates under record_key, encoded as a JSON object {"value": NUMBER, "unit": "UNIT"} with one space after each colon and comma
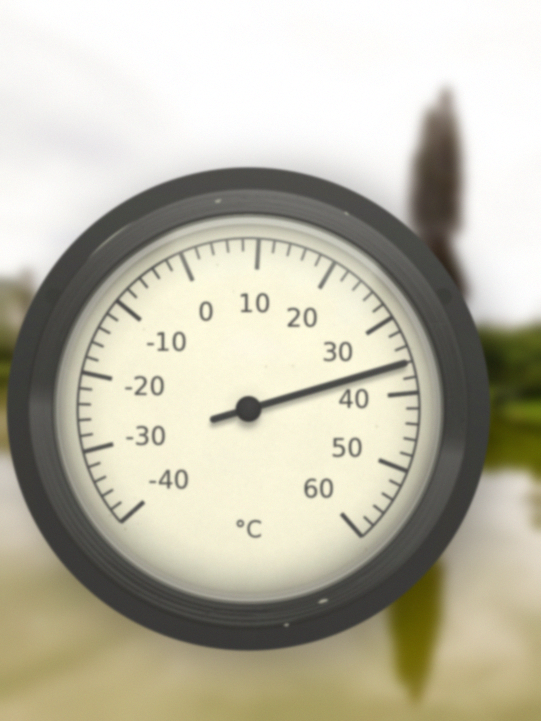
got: {"value": 36, "unit": "°C"}
